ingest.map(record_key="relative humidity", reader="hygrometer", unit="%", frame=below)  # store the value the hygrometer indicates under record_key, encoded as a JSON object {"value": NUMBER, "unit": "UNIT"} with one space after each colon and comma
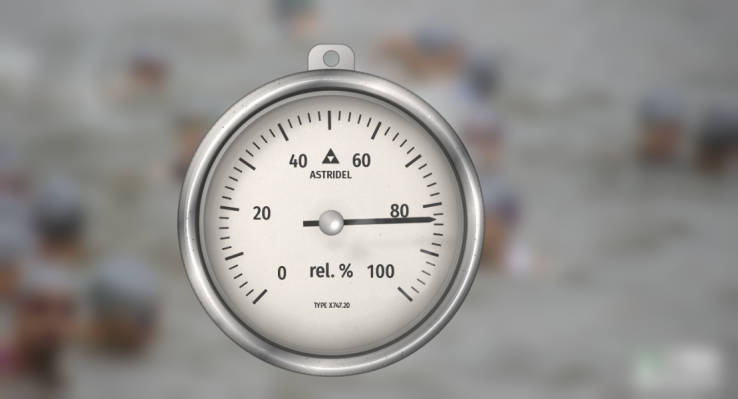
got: {"value": 83, "unit": "%"}
